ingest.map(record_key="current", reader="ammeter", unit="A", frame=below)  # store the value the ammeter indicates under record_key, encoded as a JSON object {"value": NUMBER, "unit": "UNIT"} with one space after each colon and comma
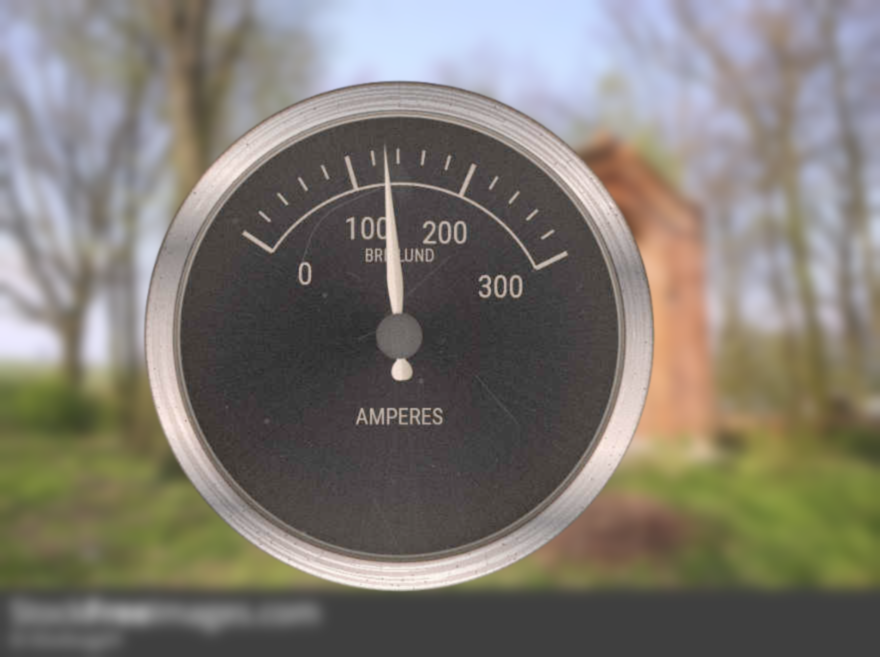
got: {"value": 130, "unit": "A"}
